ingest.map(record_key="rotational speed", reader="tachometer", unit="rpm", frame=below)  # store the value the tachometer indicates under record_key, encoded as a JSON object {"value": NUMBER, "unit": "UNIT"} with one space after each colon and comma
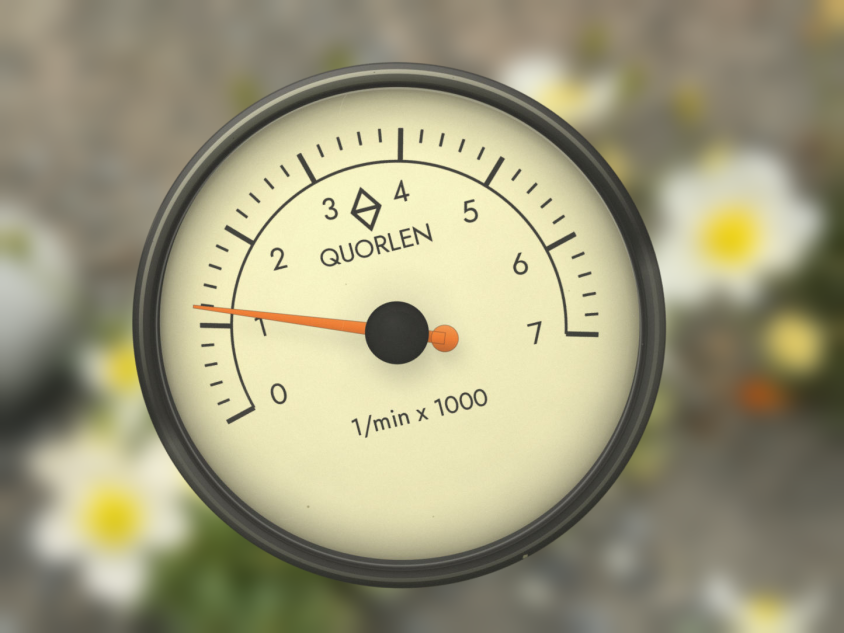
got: {"value": 1200, "unit": "rpm"}
